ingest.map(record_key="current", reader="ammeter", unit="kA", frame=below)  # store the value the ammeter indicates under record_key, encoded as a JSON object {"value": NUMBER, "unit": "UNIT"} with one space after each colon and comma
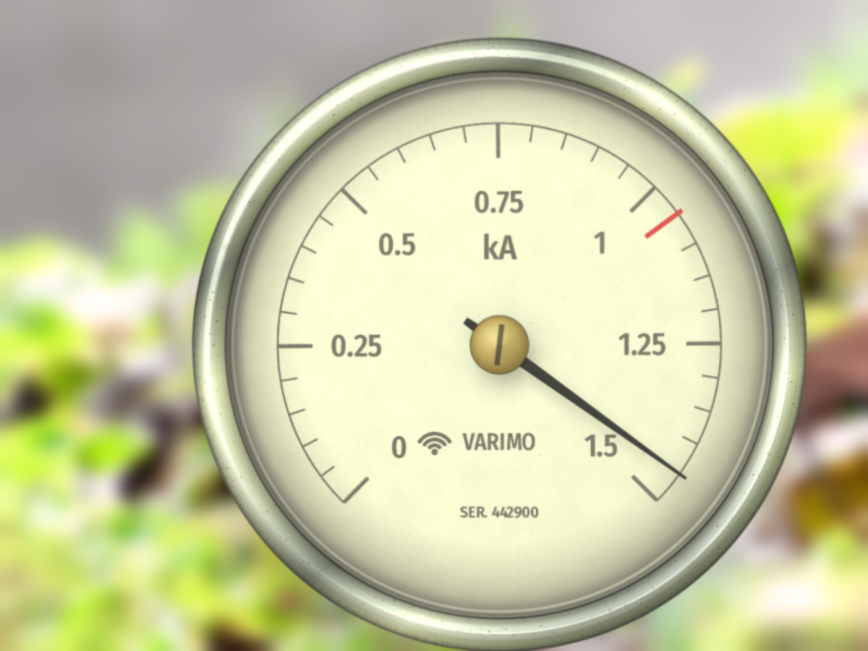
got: {"value": 1.45, "unit": "kA"}
